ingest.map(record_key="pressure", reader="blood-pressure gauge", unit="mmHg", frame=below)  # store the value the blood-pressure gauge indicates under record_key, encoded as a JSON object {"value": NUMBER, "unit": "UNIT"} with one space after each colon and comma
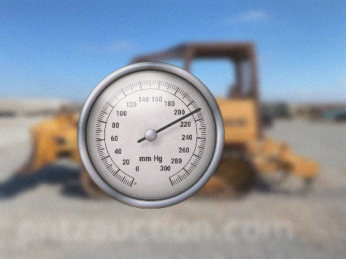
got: {"value": 210, "unit": "mmHg"}
